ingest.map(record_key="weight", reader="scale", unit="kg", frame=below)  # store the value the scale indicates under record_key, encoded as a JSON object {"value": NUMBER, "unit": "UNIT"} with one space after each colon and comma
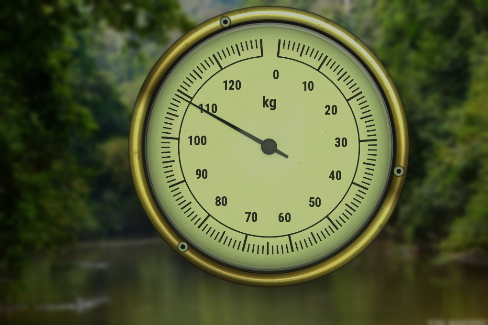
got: {"value": 109, "unit": "kg"}
